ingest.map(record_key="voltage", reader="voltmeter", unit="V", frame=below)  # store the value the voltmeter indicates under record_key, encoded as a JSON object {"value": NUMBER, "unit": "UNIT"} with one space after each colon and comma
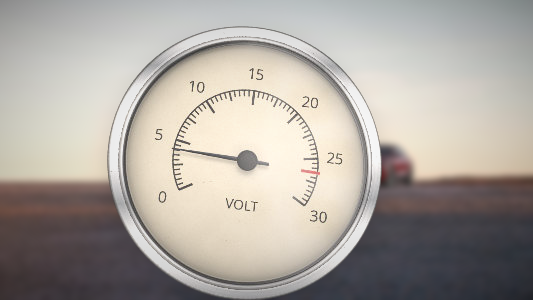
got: {"value": 4, "unit": "V"}
